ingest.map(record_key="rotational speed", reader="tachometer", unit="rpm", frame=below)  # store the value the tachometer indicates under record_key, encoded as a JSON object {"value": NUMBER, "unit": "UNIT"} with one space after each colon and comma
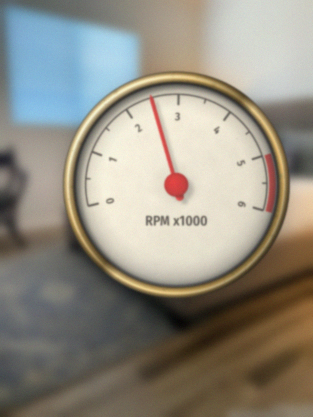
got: {"value": 2500, "unit": "rpm"}
